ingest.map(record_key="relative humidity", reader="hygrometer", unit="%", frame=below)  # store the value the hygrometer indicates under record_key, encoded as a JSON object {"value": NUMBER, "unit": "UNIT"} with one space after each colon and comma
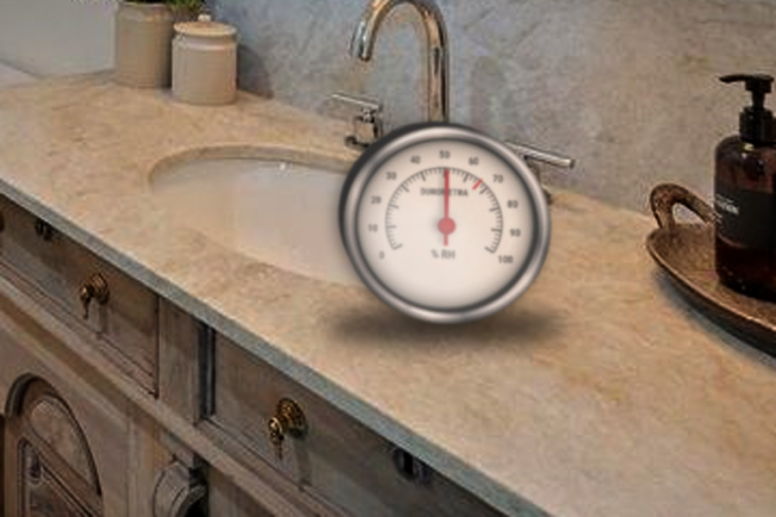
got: {"value": 50, "unit": "%"}
